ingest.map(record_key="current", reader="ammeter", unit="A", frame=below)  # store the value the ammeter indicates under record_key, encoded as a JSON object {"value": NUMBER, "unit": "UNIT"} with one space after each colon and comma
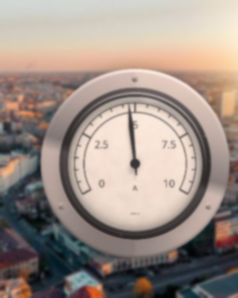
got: {"value": 4.75, "unit": "A"}
